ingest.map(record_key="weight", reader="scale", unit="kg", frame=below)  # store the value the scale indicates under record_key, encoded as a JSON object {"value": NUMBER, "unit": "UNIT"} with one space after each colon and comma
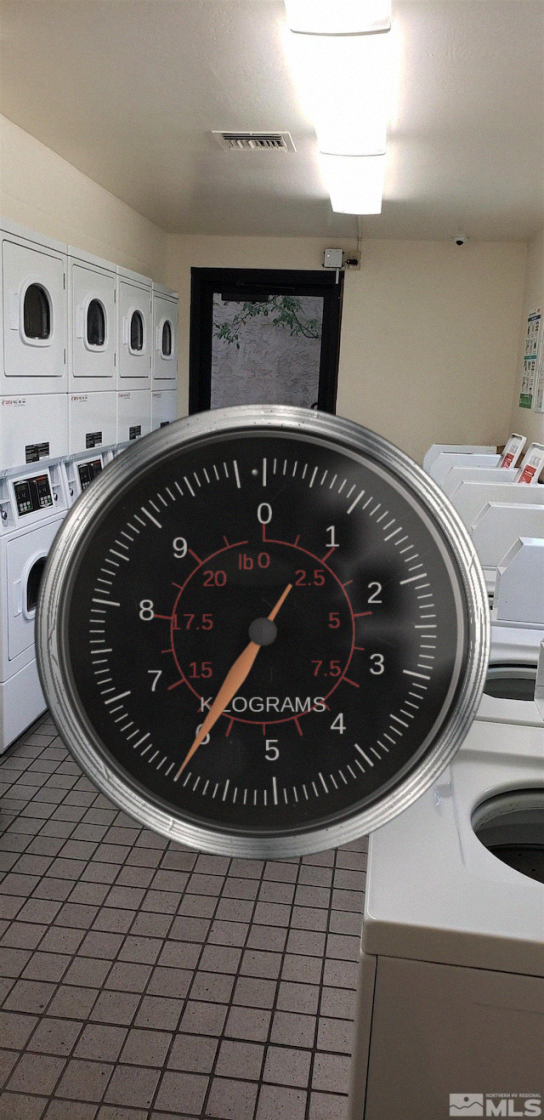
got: {"value": 6, "unit": "kg"}
